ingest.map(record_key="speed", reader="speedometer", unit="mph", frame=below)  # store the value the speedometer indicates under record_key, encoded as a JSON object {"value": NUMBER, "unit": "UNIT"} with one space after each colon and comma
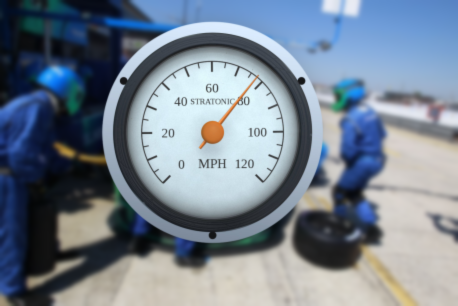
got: {"value": 77.5, "unit": "mph"}
